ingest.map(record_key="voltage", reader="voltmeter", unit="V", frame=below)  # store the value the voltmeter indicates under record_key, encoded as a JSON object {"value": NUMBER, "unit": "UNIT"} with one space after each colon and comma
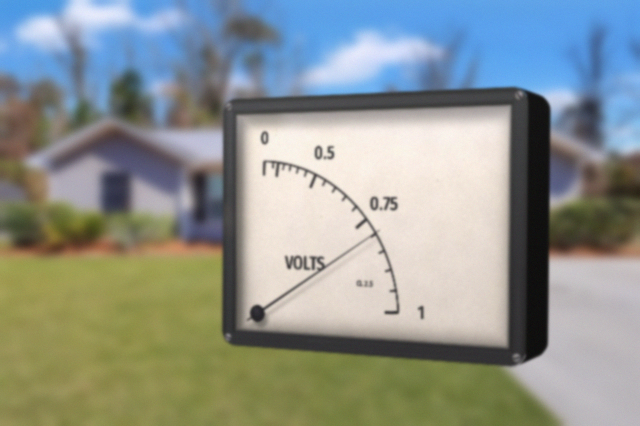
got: {"value": 0.8, "unit": "V"}
